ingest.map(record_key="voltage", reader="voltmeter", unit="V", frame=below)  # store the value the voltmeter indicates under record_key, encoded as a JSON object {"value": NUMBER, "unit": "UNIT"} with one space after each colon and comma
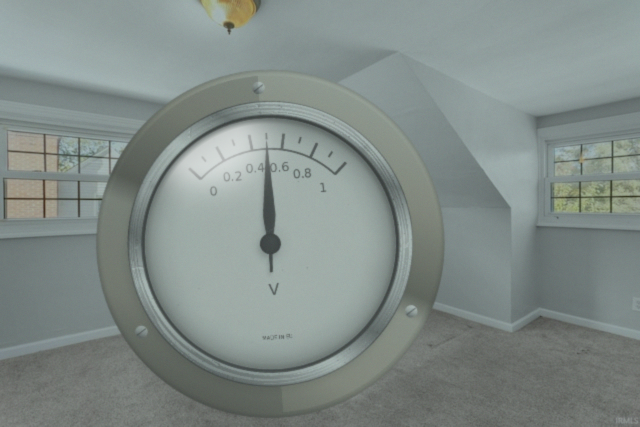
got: {"value": 0.5, "unit": "V"}
